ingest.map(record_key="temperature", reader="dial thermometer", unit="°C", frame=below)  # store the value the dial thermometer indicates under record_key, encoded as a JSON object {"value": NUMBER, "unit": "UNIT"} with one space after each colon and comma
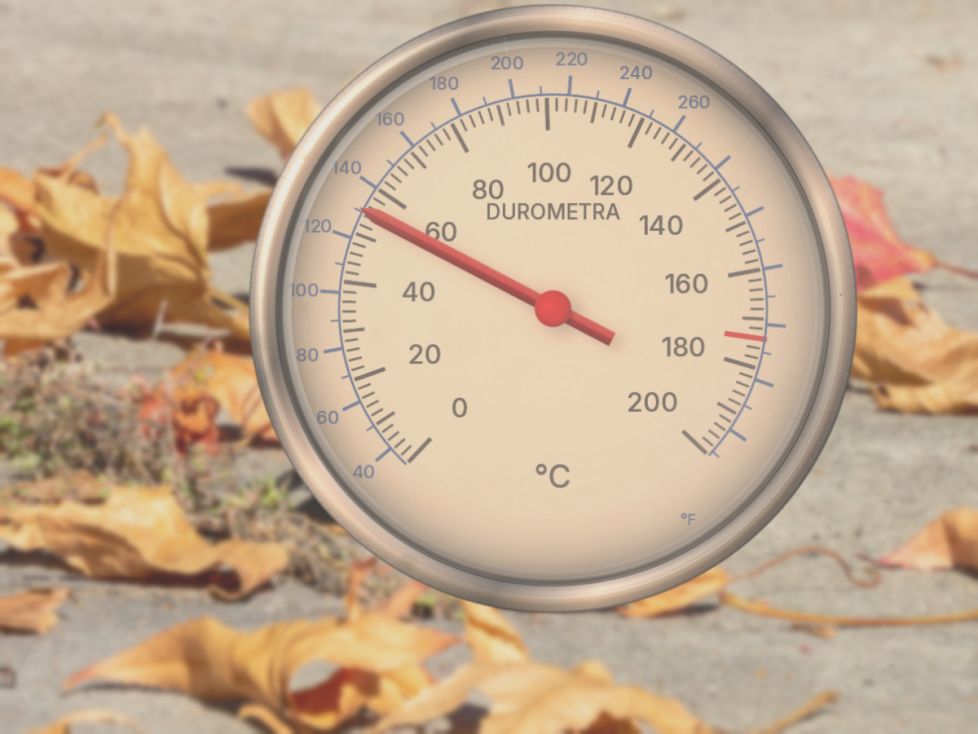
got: {"value": 55, "unit": "°C"}
